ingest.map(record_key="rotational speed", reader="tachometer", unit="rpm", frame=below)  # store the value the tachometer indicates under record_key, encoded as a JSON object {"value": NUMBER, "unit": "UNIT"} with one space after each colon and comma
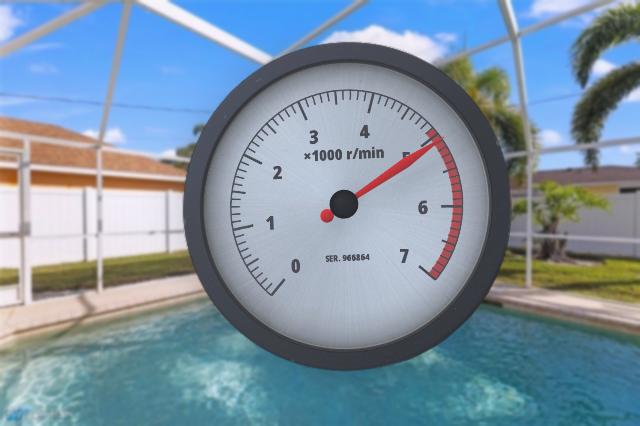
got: {"value": 5100, "unit": "rpm"}
